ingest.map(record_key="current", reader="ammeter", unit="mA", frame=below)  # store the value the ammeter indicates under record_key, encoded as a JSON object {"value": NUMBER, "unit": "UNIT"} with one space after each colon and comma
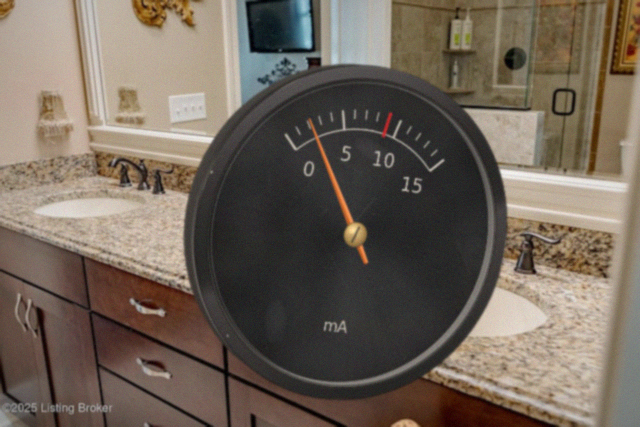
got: {"value": 2, "unit": "mA"}
